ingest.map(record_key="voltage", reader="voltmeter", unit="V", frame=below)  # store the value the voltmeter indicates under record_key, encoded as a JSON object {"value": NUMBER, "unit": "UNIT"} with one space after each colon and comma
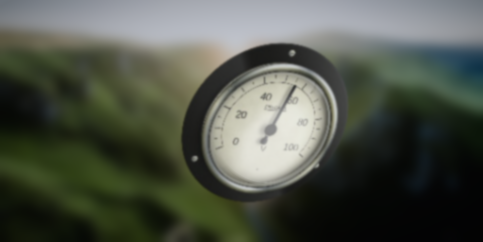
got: {"value": 55, "unit": "V"}
